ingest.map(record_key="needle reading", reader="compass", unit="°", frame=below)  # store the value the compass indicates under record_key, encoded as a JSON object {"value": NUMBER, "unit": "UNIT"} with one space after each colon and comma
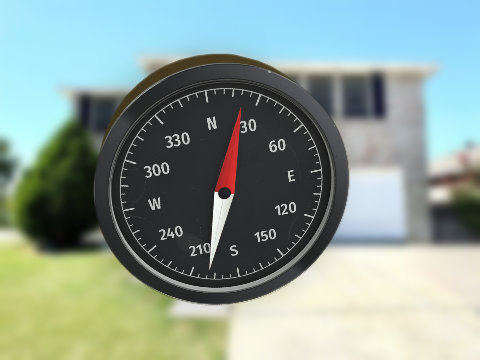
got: {"value": 20, "unit": "°"}
